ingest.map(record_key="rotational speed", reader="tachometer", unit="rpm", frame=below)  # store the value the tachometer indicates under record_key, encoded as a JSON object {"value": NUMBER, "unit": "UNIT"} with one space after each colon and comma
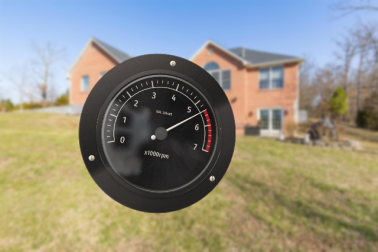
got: {"value": 5400, "unit": "rpm"}
